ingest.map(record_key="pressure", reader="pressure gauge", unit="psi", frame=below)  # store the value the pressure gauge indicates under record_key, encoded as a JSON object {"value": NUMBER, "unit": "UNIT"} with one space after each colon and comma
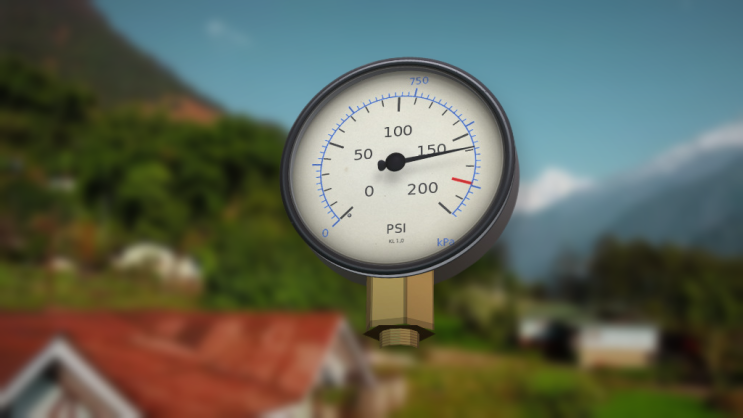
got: {"value": 160, "unit": "psi"}
